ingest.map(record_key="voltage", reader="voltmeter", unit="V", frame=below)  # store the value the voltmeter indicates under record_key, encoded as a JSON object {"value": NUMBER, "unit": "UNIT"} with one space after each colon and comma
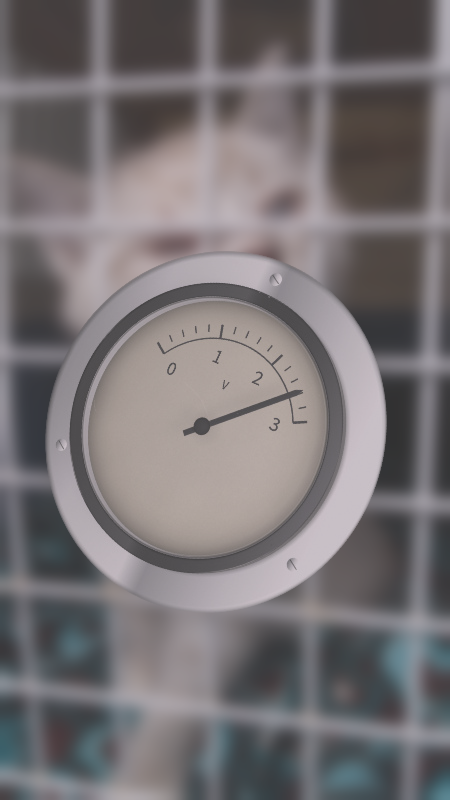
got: {"value": 2.6, "unit": "V"}
